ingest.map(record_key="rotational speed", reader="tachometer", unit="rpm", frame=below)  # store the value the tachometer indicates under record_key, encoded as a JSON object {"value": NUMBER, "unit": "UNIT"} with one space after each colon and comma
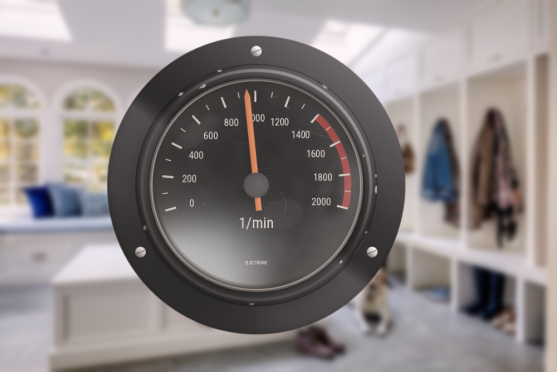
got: {"value": 950, "unit": "rpm"}
